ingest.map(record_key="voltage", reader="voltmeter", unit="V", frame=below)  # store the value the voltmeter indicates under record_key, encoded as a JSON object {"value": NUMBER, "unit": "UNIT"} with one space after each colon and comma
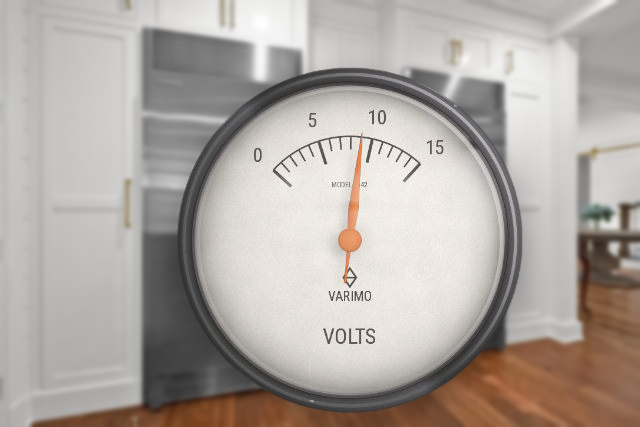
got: {"value": 9, "unit": "V"}
